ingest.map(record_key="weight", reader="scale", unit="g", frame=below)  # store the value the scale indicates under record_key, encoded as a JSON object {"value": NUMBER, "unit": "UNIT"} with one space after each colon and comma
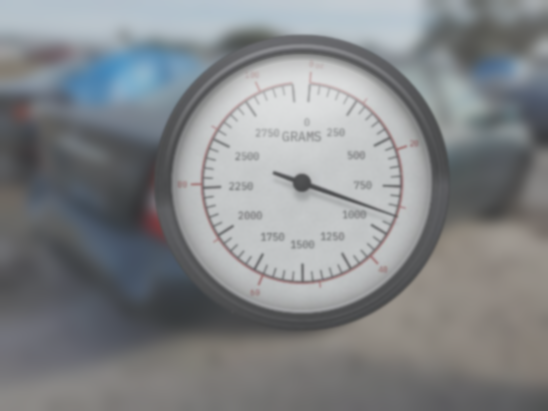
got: {"value": 900, "unit": "g"}
